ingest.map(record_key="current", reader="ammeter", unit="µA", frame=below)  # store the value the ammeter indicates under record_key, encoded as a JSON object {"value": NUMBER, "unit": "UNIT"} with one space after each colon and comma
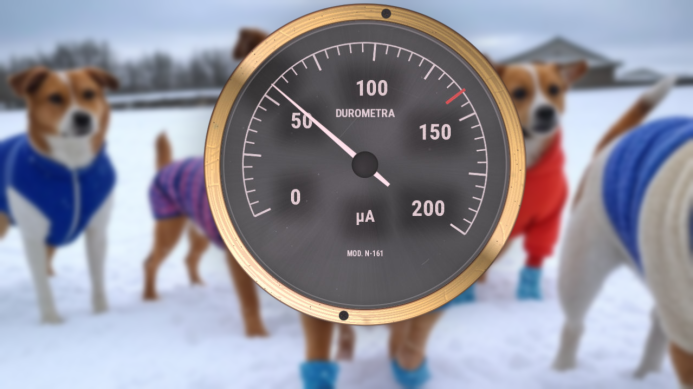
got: {"value": 55, "unit": "µA"}
